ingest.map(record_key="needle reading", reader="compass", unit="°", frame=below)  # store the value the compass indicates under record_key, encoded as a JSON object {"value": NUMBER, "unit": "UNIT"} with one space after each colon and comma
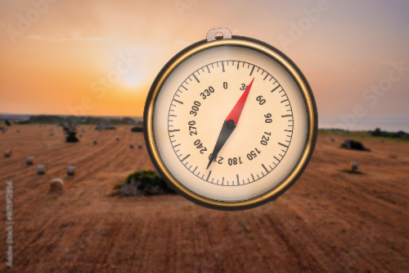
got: {"value": 35, "unit": "°"}
